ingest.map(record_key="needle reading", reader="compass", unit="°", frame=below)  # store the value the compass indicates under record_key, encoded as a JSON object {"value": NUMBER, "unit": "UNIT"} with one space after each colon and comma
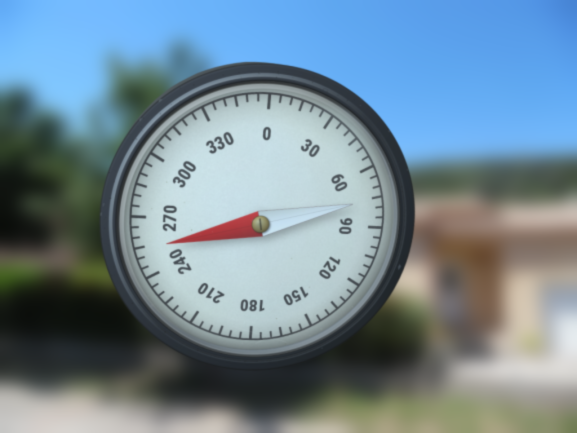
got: {"value": 255, "unit": "°"}
